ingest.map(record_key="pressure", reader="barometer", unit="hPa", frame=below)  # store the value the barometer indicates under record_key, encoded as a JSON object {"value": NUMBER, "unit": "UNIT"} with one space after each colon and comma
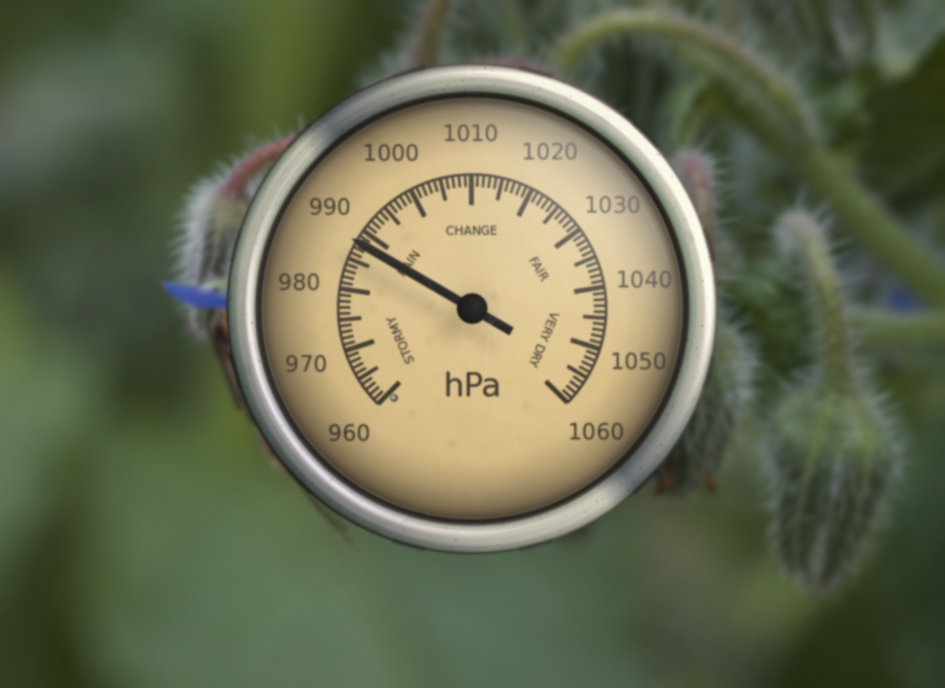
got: {"value": 988, "unit": "hPa"}
